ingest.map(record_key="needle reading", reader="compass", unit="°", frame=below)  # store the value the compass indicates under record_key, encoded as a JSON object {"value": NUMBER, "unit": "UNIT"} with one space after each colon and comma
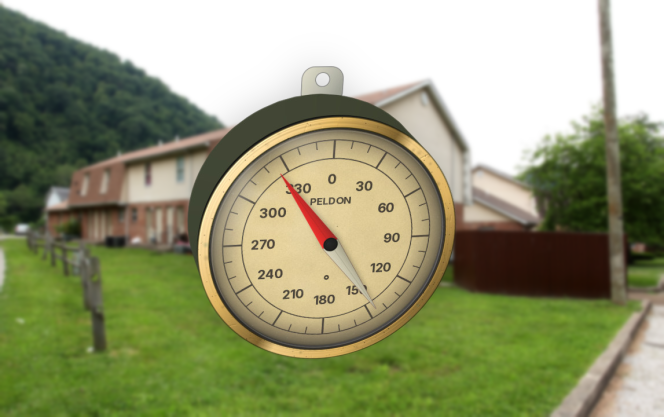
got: {"value": 325, "unit": "°"}
